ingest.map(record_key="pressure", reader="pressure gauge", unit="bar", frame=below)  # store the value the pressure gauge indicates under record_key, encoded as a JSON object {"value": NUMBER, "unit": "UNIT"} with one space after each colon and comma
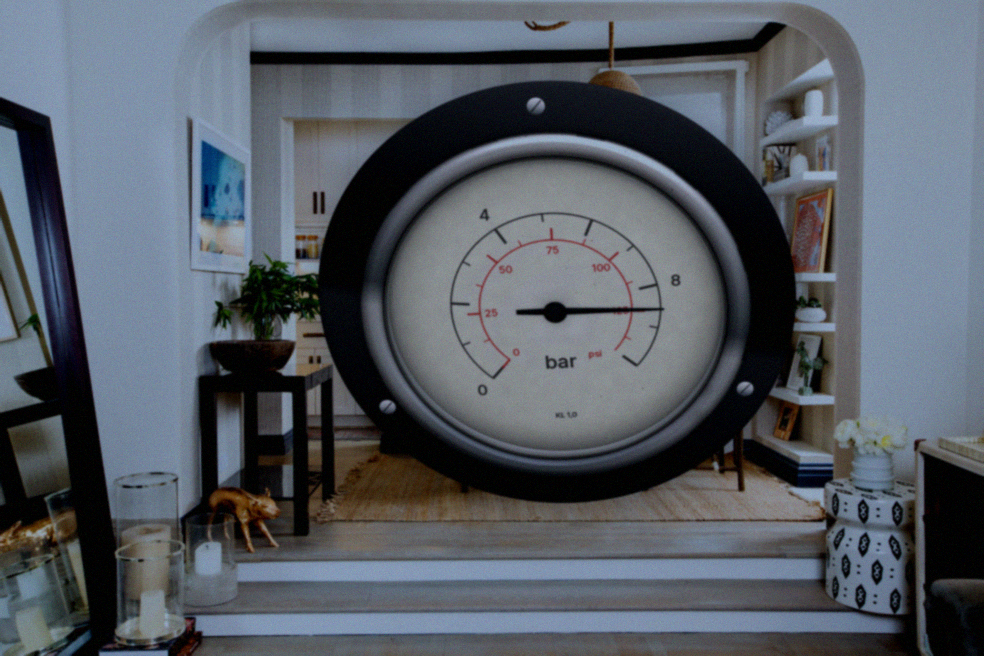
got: {"value": 8.5, "unit": "bar"}
